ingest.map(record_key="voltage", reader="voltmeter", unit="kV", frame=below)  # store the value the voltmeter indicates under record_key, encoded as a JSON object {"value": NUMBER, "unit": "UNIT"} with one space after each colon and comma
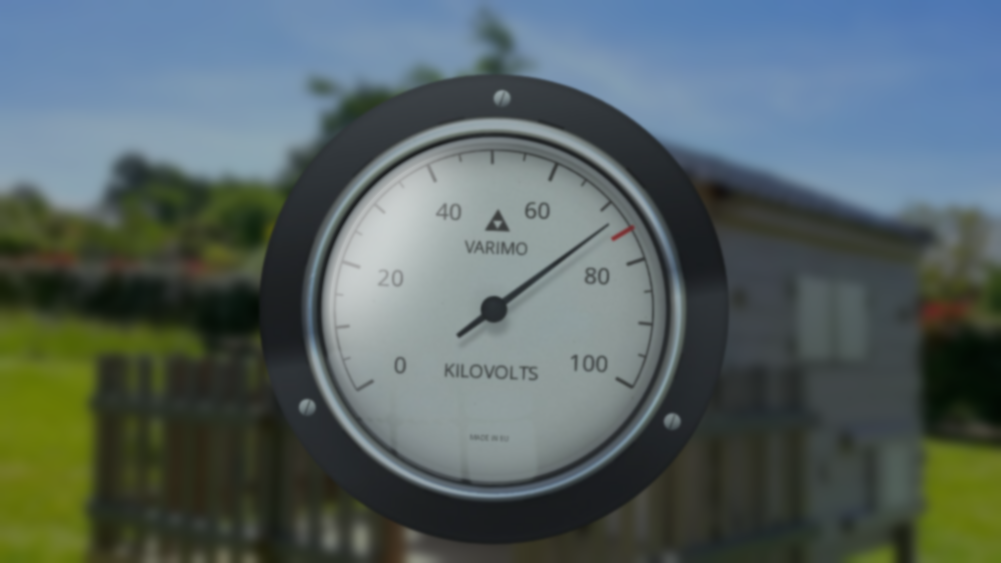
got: {"value": 72.5, "unit": "kV"}
